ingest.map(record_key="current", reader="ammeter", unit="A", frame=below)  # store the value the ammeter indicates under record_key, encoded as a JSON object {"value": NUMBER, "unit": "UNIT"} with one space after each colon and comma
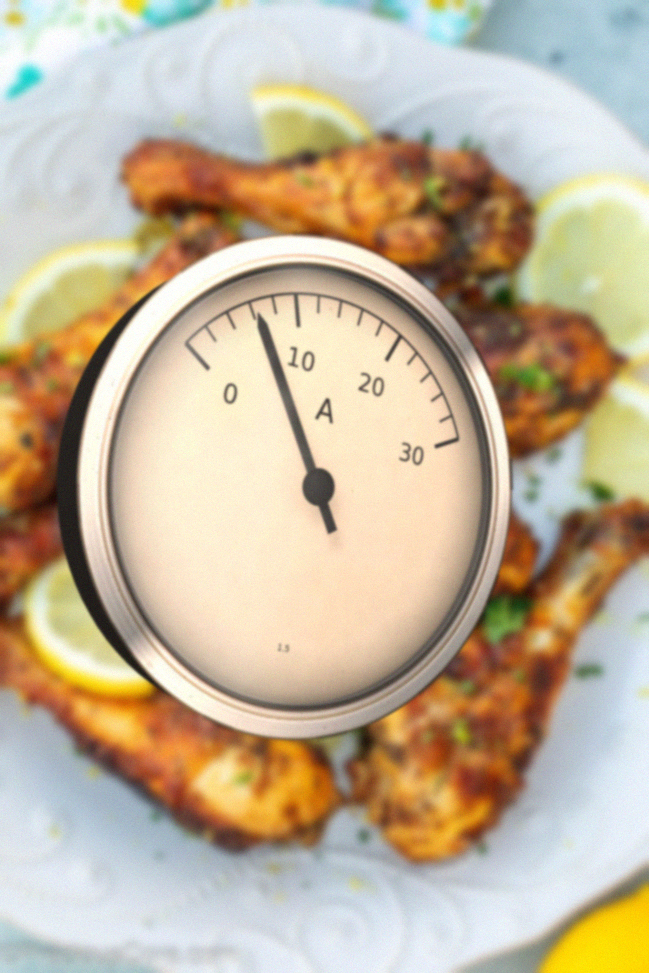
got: {"value": 6, "unit": "A"}
